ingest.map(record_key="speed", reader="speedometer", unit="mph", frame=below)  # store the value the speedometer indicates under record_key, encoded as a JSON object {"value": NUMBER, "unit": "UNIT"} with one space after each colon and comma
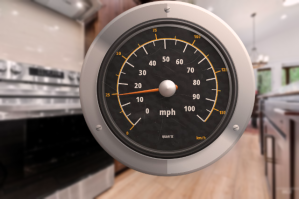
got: {"value": 15, "unit": "mph"}
